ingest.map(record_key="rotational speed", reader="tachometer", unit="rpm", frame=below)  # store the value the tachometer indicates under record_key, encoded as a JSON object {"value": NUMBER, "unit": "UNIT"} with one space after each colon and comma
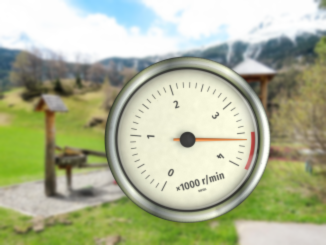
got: {"value": 3600, "unit": "rpm"}
